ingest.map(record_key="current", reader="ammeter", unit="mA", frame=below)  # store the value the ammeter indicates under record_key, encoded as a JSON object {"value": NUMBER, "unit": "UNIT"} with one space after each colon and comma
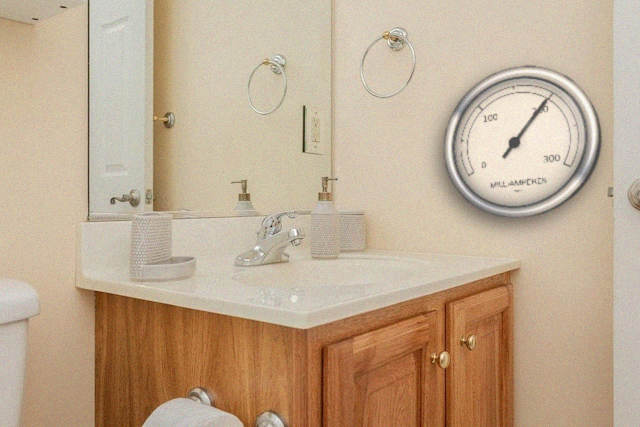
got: {"value": 200, "unit": "mA"}
